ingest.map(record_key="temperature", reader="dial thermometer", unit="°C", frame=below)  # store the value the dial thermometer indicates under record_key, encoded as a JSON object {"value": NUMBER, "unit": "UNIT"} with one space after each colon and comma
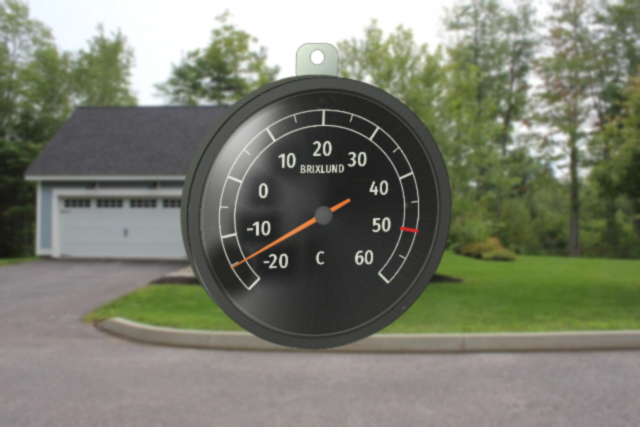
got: {"value": -15, "unit": "°C"}
